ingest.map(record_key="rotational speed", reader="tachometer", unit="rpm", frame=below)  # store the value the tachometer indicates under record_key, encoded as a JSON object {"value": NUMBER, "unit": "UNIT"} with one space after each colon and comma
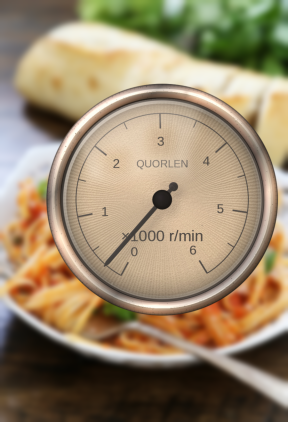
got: {"value": 250, "unit": "rpm"}
